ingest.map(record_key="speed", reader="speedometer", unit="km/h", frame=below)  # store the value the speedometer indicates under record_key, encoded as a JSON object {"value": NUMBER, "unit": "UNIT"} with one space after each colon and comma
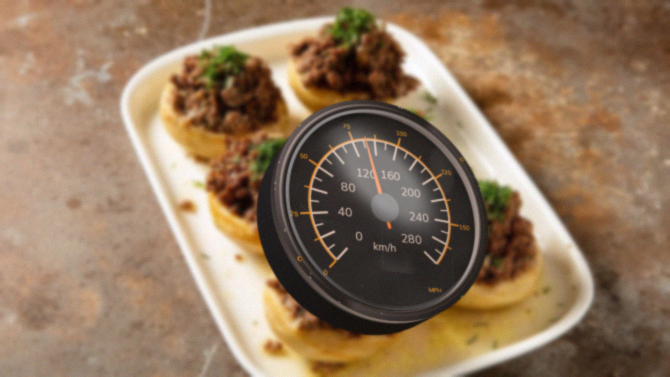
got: {"value": 130, "unit": "km/h"}
